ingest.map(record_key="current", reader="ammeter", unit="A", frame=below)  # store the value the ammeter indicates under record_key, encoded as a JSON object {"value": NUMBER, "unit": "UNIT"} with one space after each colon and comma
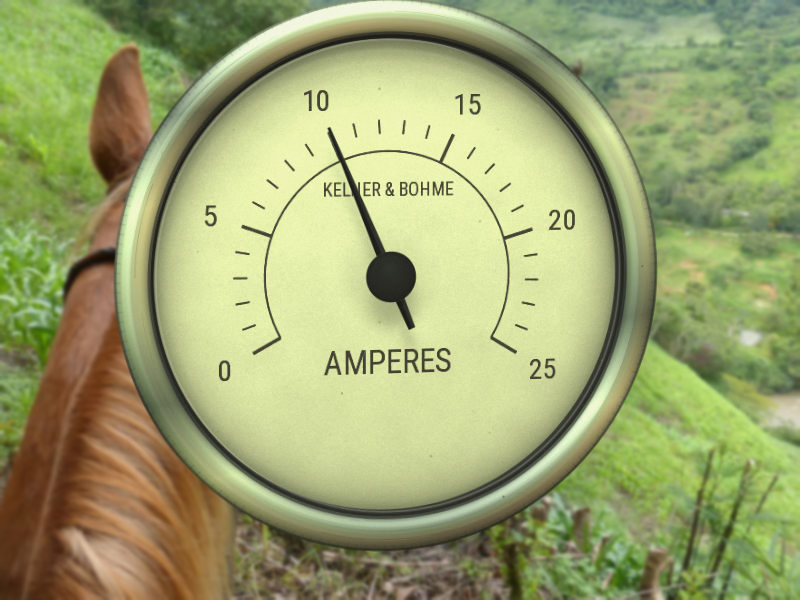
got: {"value": 10, "unit": "A"}
